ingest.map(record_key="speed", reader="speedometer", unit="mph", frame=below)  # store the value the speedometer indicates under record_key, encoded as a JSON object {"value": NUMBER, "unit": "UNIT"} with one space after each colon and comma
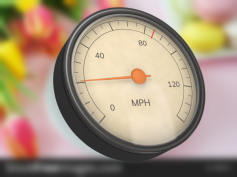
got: {"value": 20, "unit": "mph"}
